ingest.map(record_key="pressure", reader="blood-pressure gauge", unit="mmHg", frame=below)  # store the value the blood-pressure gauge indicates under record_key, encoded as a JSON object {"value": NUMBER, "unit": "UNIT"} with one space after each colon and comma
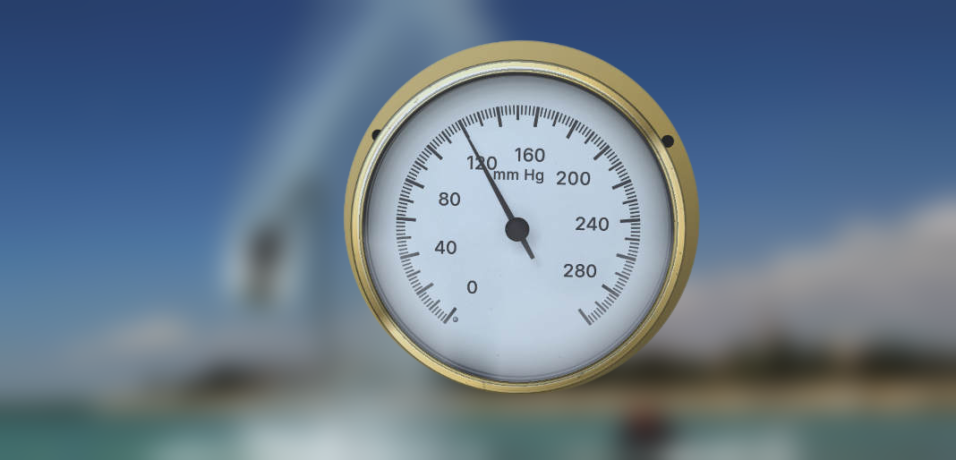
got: {"value": 120, "unit": "mmHg"}
